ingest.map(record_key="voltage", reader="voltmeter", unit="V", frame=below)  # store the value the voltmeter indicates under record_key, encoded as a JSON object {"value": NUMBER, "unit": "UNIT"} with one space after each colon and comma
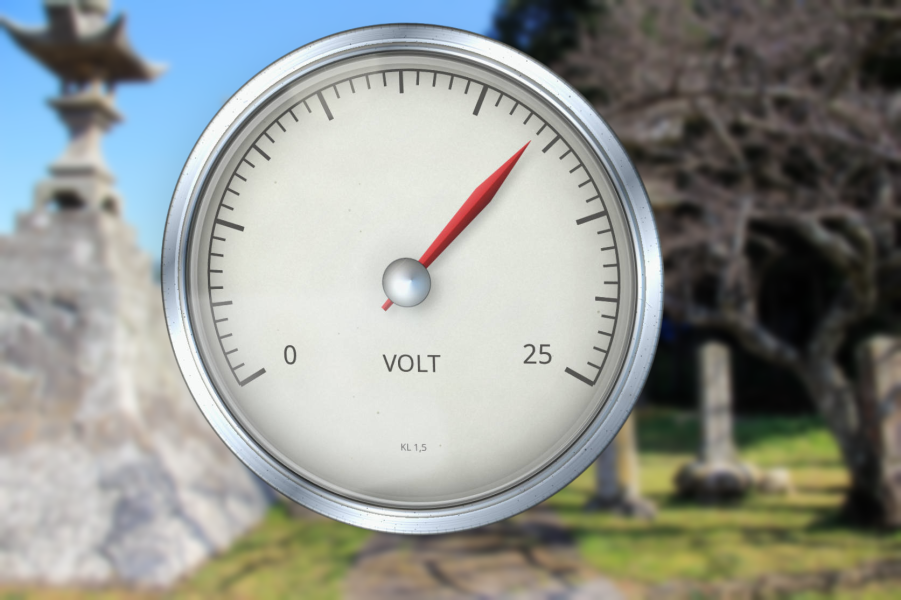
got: {"value": 17, "unit": "V"}
